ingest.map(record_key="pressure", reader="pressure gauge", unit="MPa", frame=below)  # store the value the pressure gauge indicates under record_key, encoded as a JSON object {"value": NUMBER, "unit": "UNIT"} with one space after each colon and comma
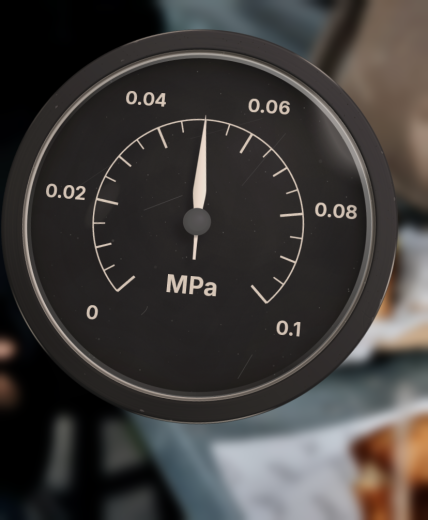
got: {"value": 0.05, "unit": "MPa"}
